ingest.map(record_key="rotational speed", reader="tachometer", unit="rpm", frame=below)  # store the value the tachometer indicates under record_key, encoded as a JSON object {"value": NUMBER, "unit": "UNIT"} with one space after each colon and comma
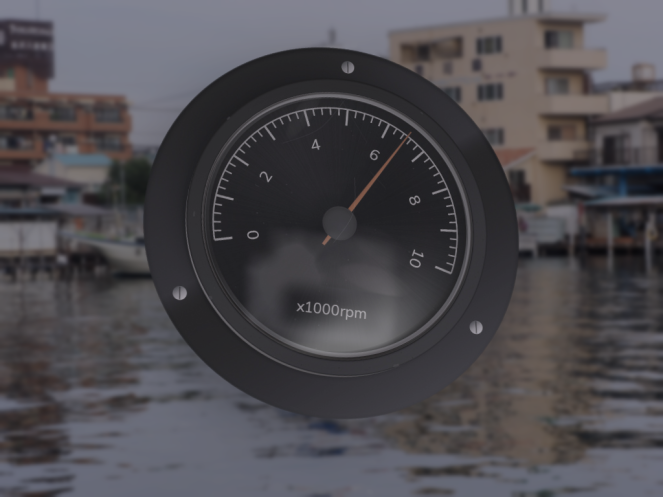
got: {"value": 6500, "unit": "rpm"}
